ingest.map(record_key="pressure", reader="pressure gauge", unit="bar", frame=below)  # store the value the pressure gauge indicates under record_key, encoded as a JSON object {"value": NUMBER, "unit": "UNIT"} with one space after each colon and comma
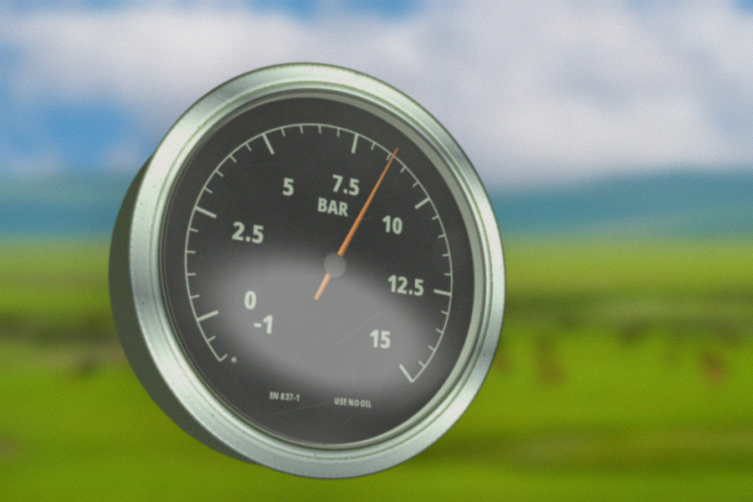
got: {"value": 8.5, "unit": "bar"}
